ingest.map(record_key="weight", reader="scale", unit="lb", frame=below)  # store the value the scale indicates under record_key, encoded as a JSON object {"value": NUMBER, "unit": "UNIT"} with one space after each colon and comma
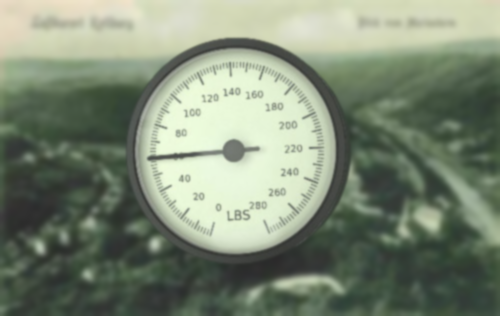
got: {"value": 60, "unit": "lb"}
